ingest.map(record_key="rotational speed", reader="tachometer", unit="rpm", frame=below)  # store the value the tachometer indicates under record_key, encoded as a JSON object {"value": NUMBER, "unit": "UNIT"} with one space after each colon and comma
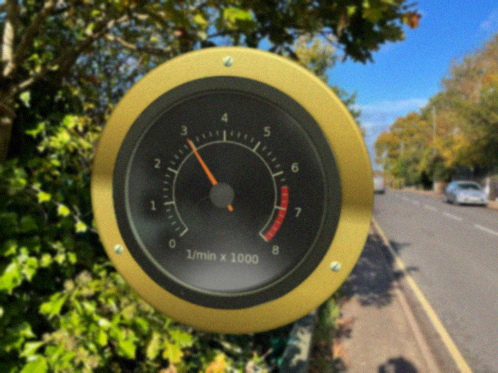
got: {"value": 3000, "unit": "rpm"}
